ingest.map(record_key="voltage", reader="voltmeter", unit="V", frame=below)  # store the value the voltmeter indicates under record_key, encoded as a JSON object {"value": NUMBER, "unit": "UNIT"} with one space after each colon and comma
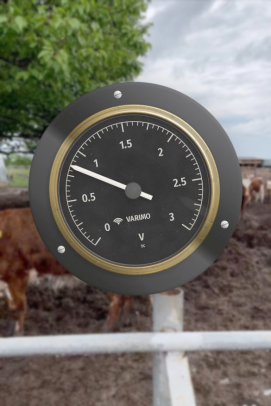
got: {"value": 0.85, "unit": "V"}
